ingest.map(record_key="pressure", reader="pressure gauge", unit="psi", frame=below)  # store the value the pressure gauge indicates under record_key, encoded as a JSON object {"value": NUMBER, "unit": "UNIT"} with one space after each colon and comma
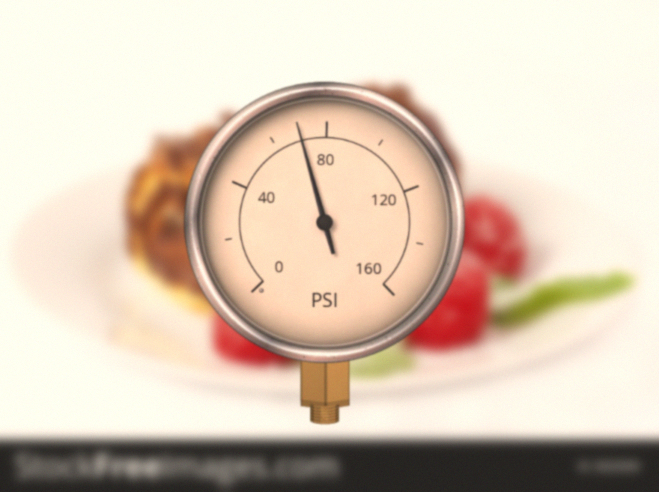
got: {"value": 70, "unit": "psi"}
